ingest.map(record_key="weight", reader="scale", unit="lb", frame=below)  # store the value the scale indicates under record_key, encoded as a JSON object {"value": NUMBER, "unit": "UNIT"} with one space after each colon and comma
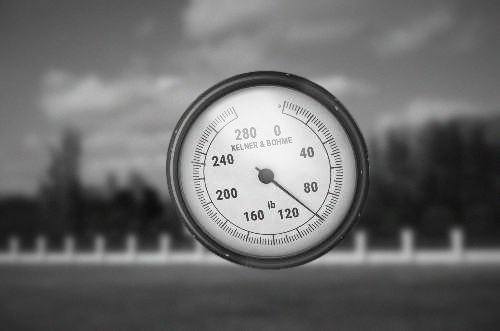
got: {"value": 100, "unit": "lb"}
